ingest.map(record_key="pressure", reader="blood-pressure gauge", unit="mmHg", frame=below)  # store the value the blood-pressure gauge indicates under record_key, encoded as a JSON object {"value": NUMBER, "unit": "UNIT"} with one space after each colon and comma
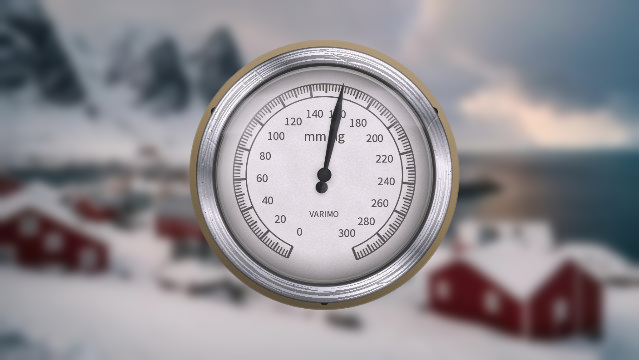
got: {"value": 160, "unit": "mmHg"}
